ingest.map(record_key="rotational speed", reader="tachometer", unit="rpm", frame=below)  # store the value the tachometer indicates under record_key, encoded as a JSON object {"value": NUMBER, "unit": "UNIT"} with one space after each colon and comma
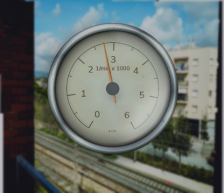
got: {"value": 2750, "unit": "rpm"}
